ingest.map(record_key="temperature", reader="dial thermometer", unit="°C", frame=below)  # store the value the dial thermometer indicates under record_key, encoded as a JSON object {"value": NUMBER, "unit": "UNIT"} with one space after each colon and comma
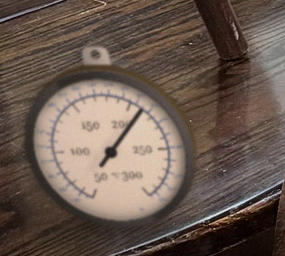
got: {"value": 210, "unit": "°C"}
